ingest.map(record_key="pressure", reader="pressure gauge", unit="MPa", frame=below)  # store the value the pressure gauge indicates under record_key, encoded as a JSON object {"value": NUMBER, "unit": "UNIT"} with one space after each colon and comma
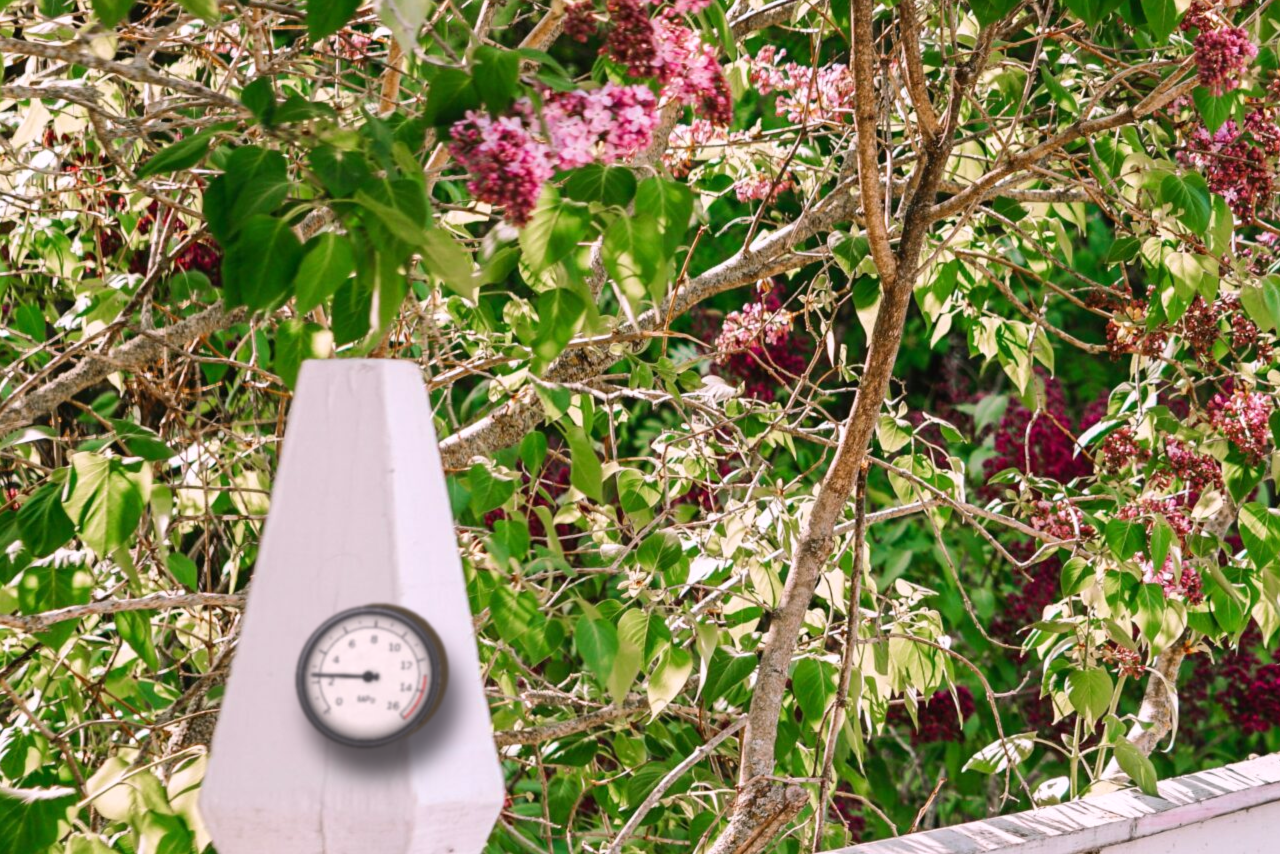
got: {"value": 2.5, "unit": "MPa"}
